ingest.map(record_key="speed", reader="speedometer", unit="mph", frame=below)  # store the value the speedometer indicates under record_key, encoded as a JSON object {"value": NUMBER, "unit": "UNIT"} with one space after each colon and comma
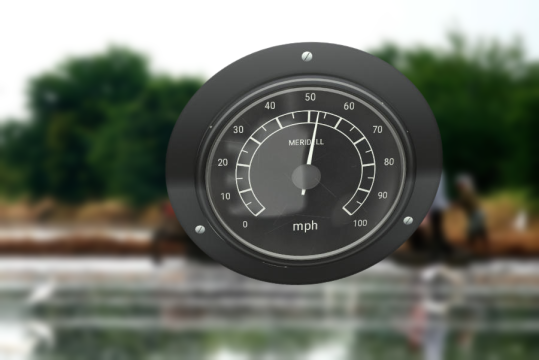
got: {"value": 52.5, "unit": "mph"}
